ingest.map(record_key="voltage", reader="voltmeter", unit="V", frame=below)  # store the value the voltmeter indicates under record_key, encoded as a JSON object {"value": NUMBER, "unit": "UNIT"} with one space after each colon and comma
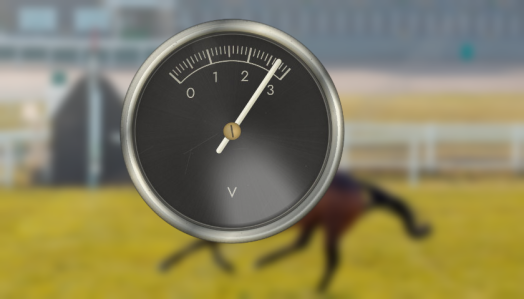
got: {"value": 2.7, "unit": "V"}
